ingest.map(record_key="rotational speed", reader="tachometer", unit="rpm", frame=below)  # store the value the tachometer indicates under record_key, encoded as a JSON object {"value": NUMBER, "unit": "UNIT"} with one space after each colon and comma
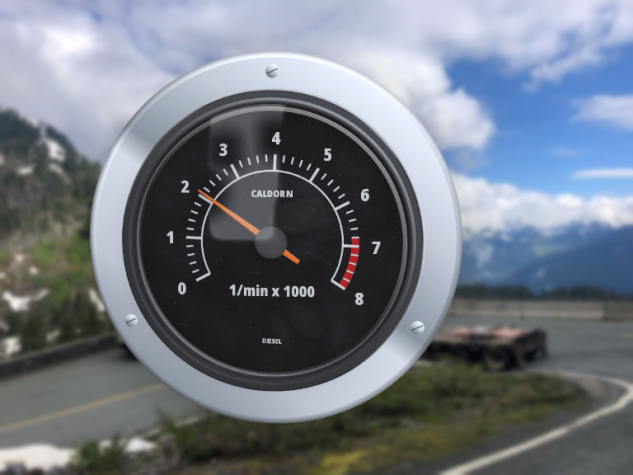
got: {"value": 2100, "unit": "rpm"}
